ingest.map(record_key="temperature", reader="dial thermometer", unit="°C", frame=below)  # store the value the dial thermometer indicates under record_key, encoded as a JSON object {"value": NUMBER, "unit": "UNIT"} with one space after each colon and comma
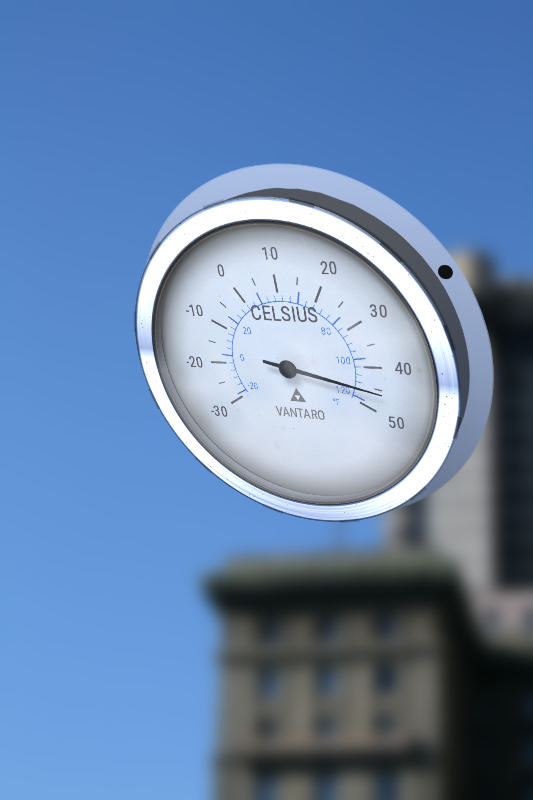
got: {"value": 45, "unit": "°C"}
